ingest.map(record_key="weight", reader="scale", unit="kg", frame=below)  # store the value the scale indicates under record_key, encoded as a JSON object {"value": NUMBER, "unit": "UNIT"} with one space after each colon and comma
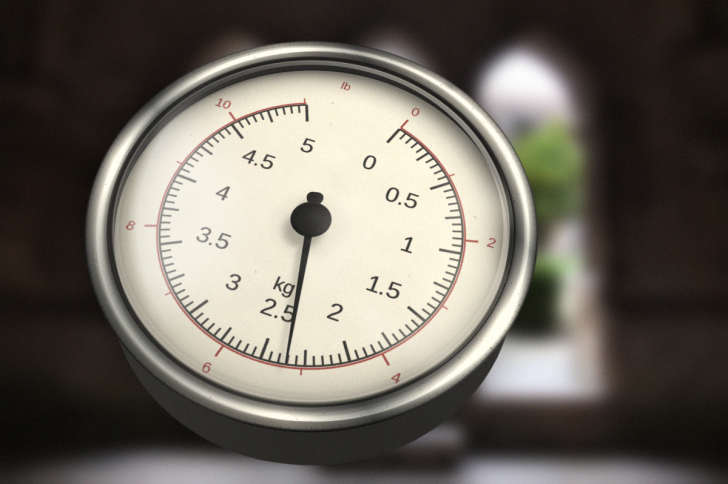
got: {"value": 2.35, "unit": "kg"}
